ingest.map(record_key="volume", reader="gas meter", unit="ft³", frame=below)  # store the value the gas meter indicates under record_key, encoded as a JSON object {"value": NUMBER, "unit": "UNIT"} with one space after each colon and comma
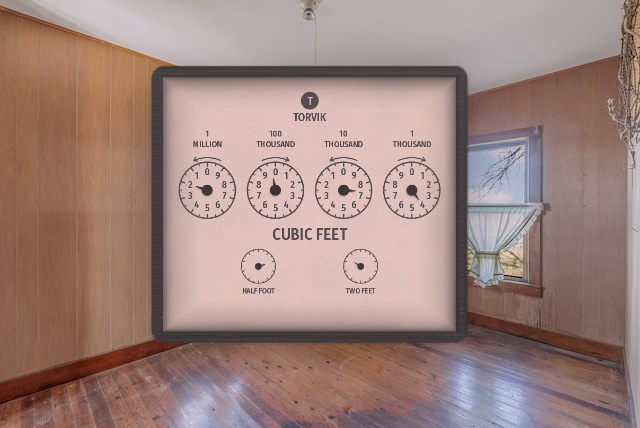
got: {"value": 197400, "unit": "ft³"}
